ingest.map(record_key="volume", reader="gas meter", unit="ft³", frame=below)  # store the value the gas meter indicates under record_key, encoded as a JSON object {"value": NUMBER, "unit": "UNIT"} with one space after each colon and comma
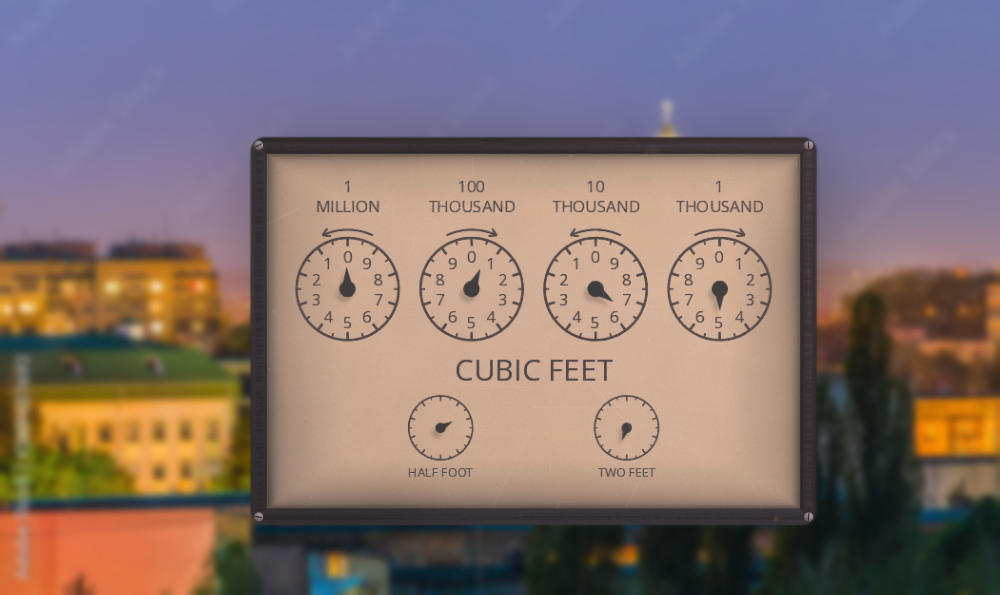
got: {"value": 6500, "unit": "ft³"}
